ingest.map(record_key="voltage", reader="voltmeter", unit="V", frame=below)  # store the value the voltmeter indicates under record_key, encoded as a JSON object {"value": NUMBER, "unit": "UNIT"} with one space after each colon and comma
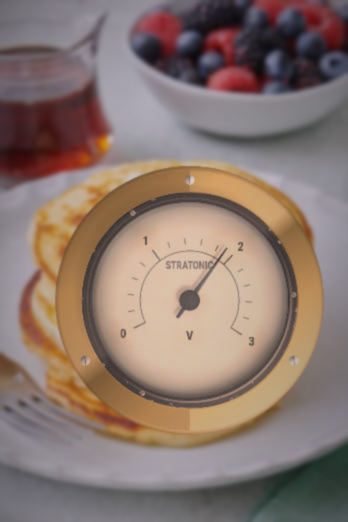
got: {"value": 1.9, "unit": "V"}
